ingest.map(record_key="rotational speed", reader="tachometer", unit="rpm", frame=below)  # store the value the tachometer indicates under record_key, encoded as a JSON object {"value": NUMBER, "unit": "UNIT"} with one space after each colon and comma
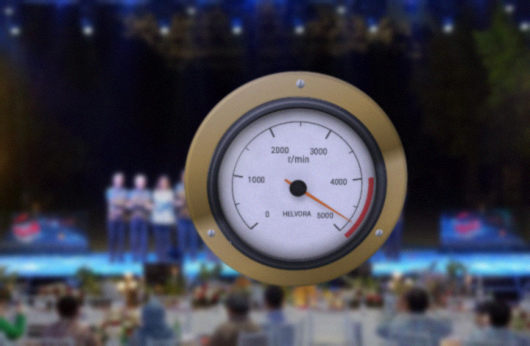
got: {"value": 4750, "unit": "rpm"}
